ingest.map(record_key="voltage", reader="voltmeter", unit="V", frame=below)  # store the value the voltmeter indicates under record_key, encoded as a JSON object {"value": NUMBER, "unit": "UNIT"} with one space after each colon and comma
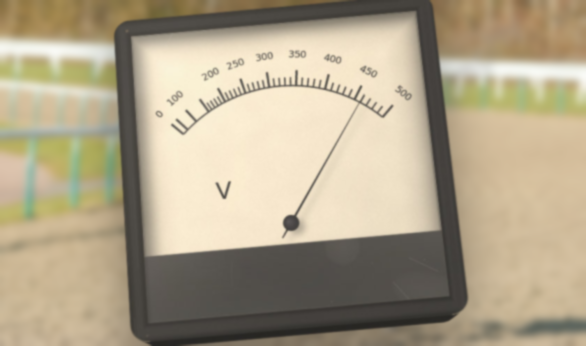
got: {"value": 460, "unit": "V"}
